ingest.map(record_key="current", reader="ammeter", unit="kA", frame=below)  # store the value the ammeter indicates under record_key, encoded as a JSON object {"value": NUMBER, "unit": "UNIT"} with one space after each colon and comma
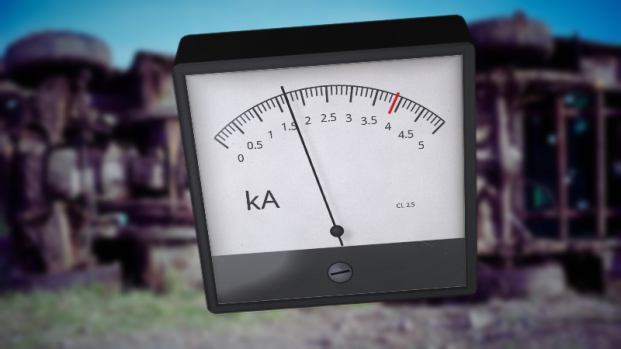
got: {"value": 1.7, "unit": "kA"}
